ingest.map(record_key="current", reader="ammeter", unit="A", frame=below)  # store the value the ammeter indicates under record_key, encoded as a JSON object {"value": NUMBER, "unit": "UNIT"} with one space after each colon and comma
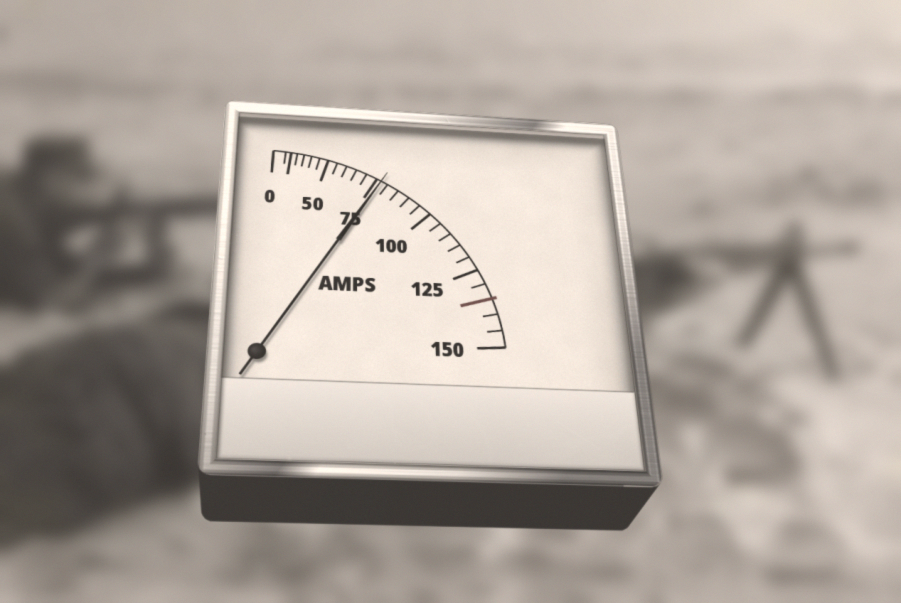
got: {"value": 77.5, "unit": "A"}
